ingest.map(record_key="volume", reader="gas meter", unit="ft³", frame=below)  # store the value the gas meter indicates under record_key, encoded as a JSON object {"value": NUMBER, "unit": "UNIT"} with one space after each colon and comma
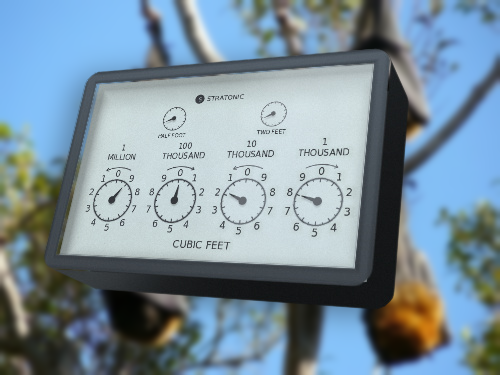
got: {"value": 901800, "unit": "ft³"}
